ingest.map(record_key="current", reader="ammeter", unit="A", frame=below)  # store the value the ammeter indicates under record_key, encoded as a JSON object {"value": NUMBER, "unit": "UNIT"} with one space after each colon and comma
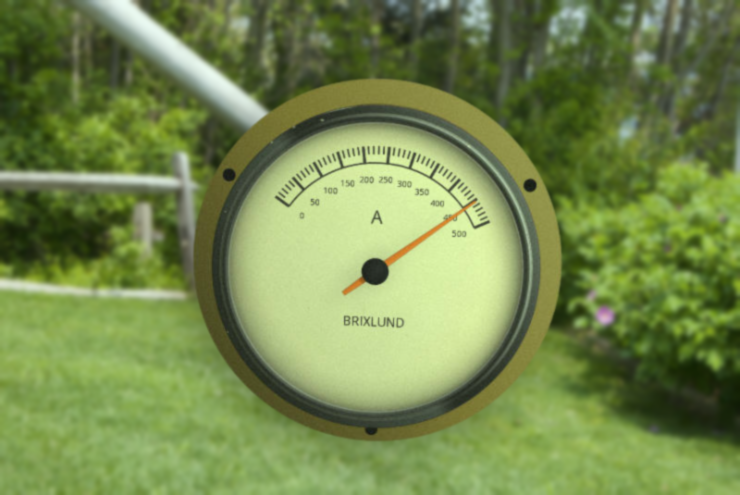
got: {"value": 450, "unit": "A"}
